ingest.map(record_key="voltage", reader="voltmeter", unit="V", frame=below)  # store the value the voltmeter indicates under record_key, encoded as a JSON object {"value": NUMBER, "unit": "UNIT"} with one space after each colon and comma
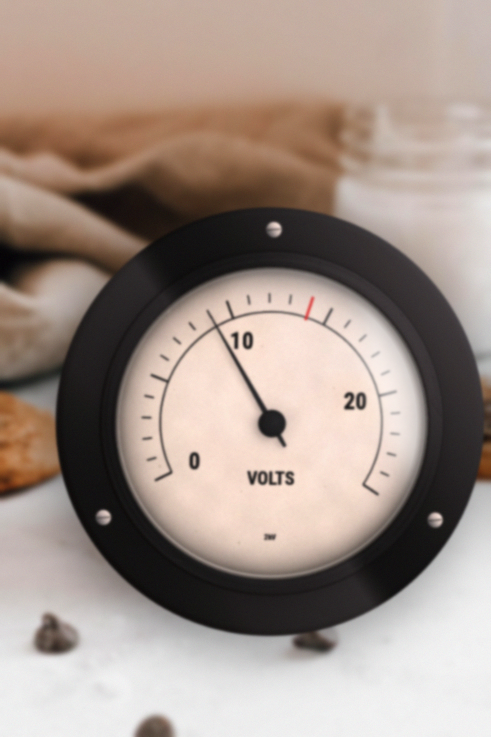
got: {"value": 9, "unit": "V"}
